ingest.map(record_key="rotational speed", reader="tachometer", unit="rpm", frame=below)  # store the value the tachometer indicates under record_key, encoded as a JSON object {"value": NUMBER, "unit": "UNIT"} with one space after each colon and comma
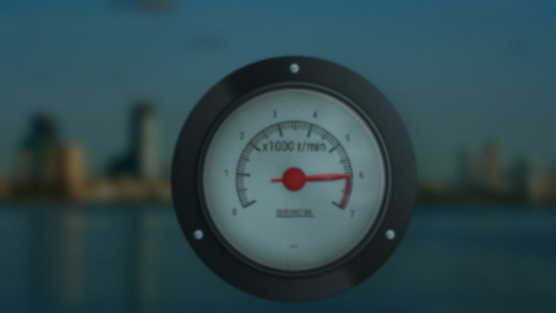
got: {"value": 6000, "unit": "rpm"}
